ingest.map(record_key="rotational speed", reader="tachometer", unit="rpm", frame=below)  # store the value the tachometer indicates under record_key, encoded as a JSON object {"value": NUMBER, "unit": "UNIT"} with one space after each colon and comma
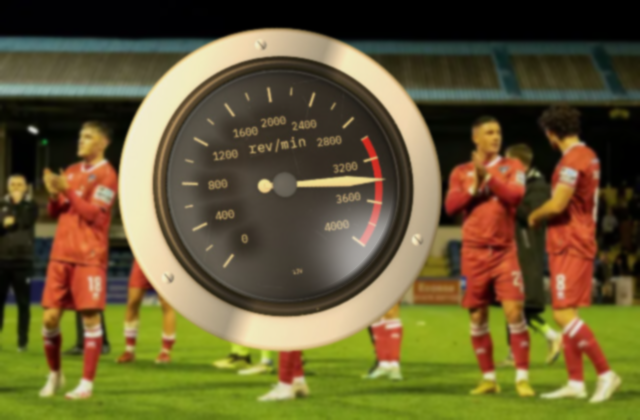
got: {"value": 3400, "unit": "rpm"}
